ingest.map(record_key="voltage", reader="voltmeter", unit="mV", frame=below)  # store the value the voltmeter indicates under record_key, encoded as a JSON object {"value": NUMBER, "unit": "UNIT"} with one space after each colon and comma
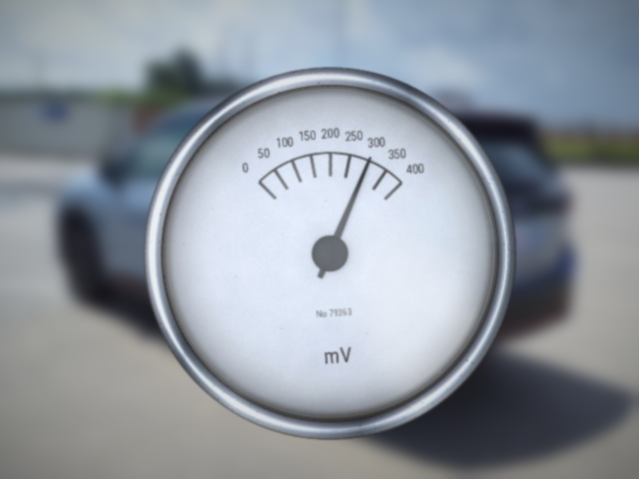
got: {"value": 300, "unit": "mV"}
